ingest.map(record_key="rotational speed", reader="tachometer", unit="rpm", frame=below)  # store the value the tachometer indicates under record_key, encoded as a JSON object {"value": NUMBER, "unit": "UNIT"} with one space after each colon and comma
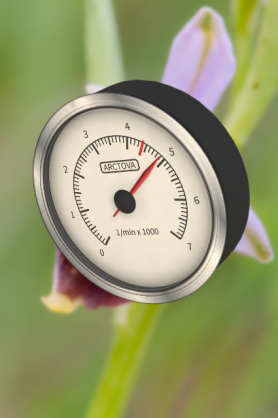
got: {"value": 4900, "unit": "rpm"}
